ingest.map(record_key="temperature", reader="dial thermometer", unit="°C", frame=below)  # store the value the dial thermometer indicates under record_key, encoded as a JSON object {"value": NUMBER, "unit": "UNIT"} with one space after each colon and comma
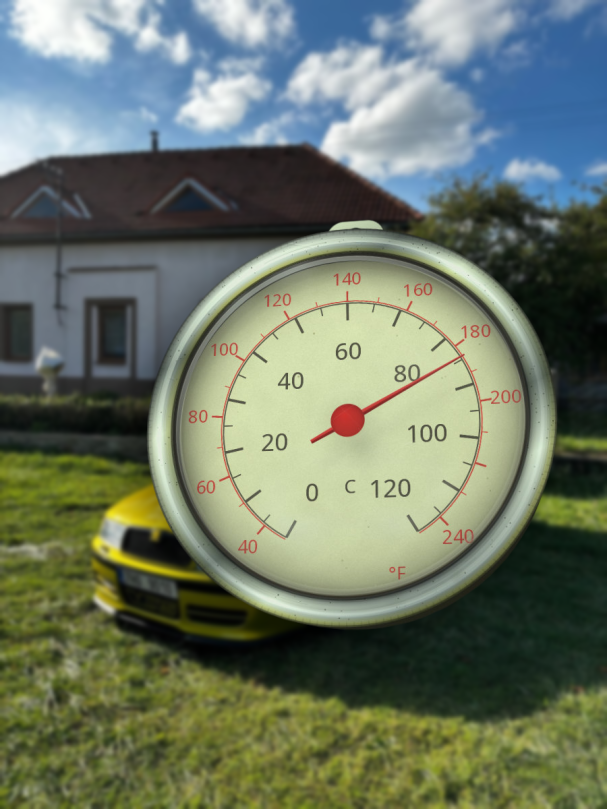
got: {"value": 85, "unit": "°C"}
